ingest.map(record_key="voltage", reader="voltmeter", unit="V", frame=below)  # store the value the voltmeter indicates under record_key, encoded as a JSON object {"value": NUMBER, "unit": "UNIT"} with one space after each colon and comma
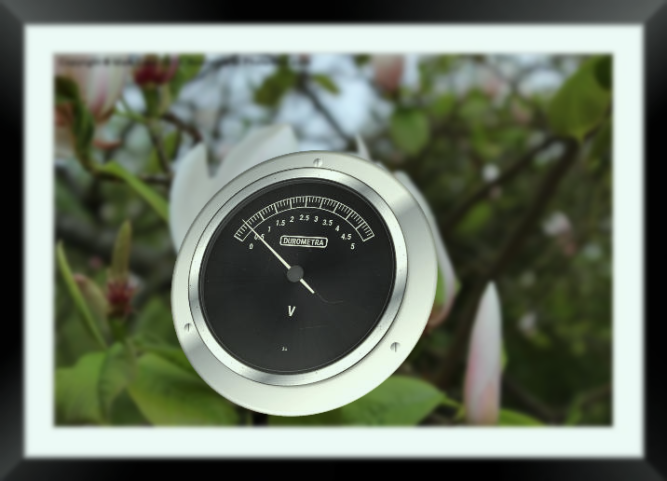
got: {"value": 0.5, "unit": "V"}
